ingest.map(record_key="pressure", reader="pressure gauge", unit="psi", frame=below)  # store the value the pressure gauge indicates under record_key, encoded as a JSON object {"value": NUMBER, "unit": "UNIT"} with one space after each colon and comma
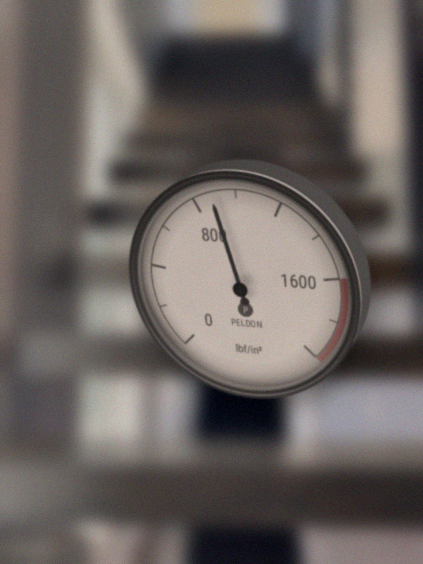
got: {"value": 900, "unit": "psi"}
